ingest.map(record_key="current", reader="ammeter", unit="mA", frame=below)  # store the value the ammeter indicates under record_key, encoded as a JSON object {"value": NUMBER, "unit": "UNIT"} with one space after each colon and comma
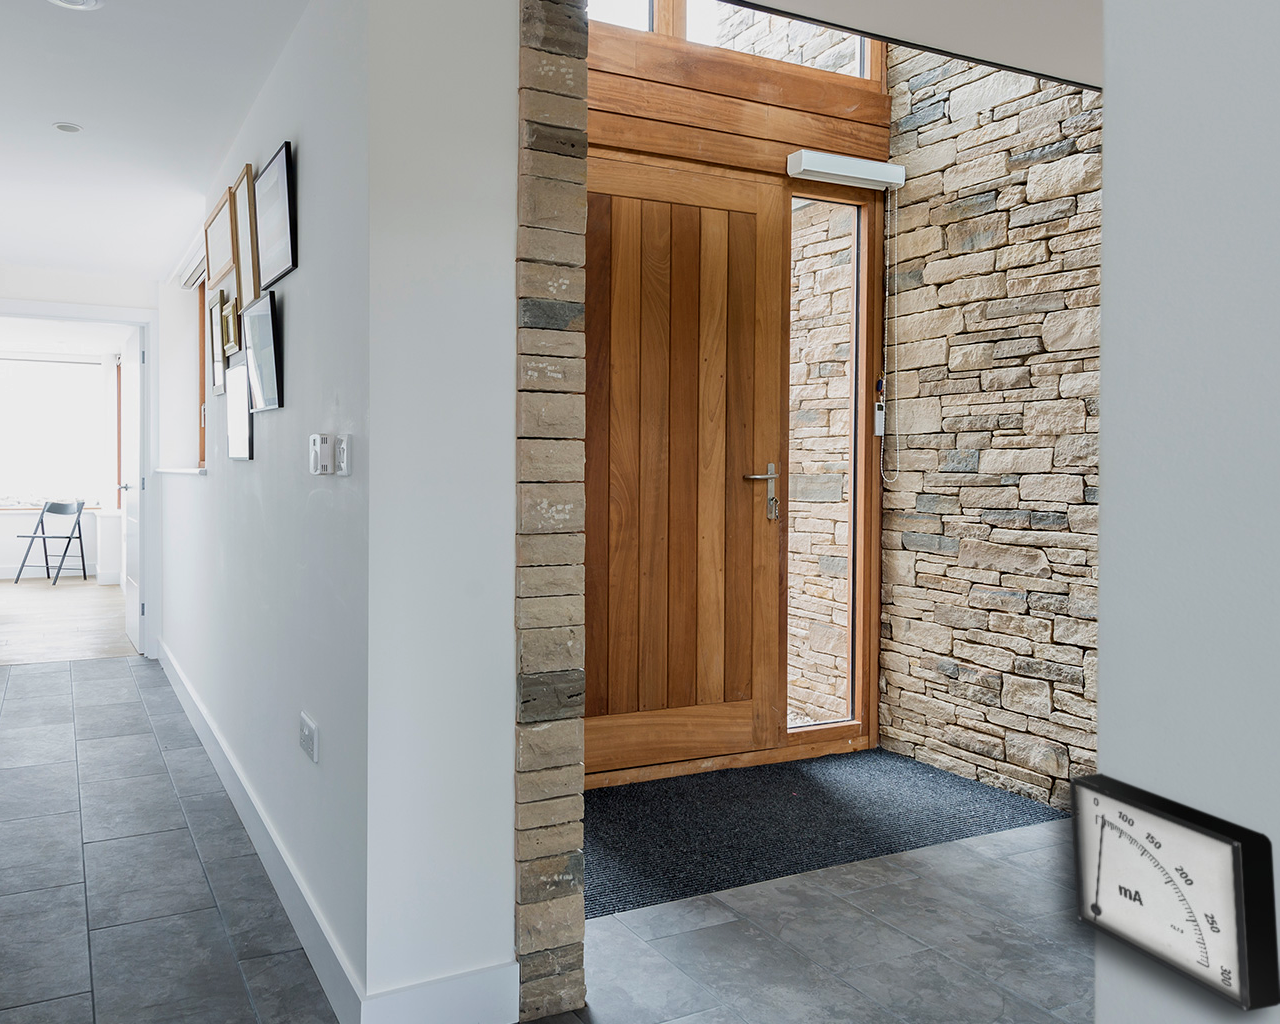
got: {"value": 50, "unit": "mA"}
